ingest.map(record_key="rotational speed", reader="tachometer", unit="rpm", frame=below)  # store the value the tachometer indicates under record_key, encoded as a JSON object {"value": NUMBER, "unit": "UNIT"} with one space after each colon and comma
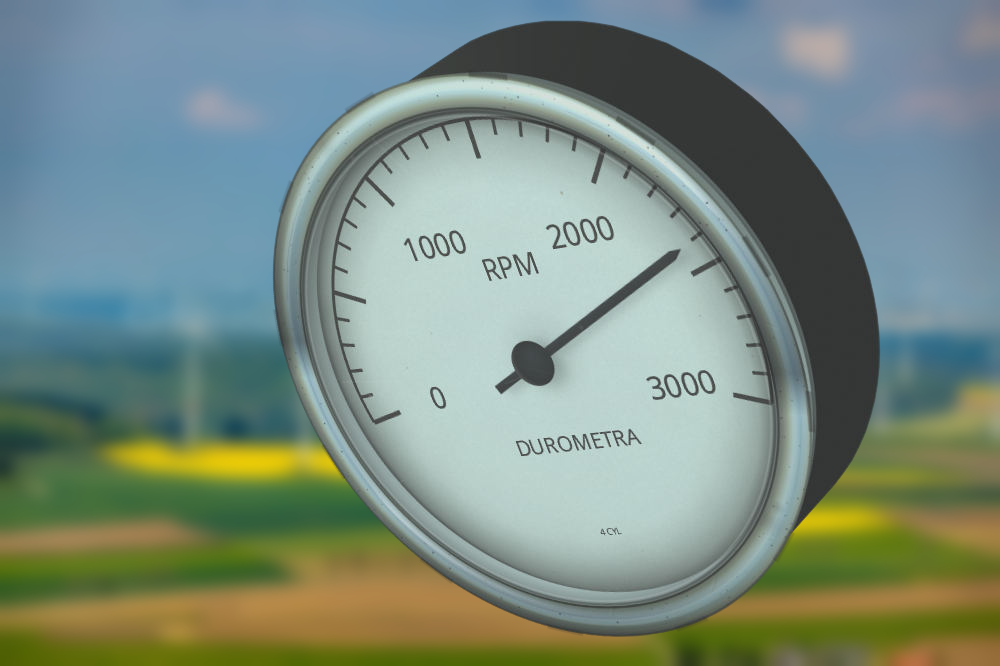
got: {"value": 2400, "unit": "rpm"}
